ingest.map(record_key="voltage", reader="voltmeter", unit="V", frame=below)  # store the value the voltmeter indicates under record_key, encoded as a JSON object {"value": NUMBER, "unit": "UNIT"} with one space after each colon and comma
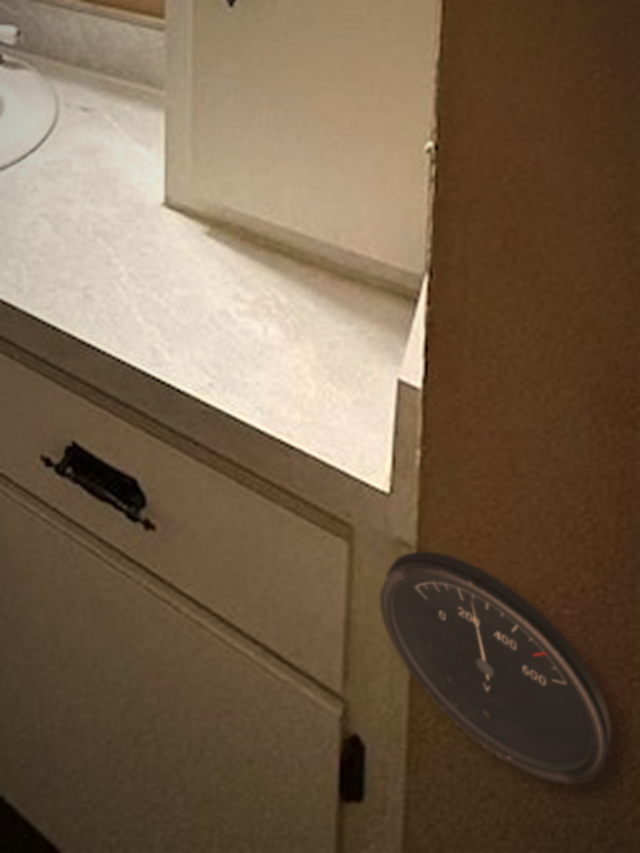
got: {"value": 250, "unit": "V"}
